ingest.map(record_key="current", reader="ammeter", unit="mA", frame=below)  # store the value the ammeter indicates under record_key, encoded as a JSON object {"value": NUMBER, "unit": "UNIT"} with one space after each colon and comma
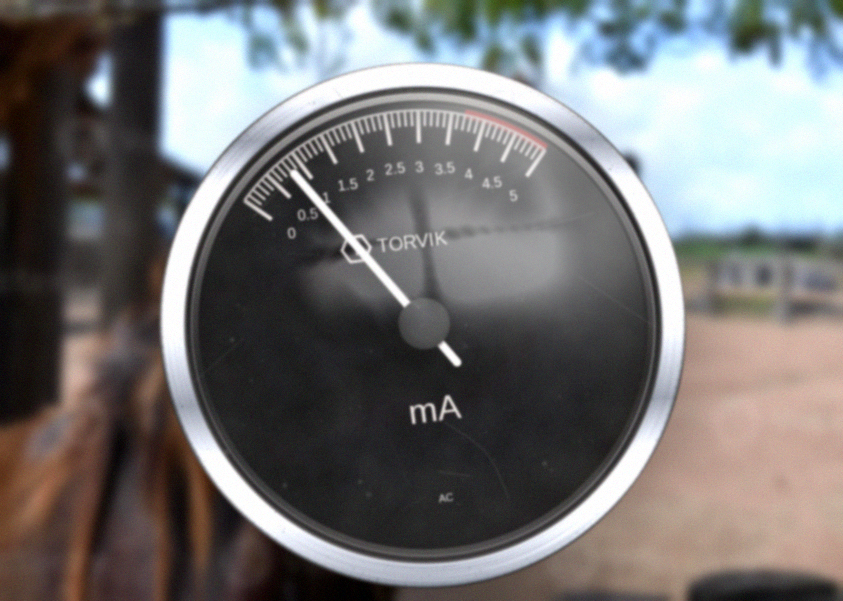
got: {"value": 0.8, "unit": "mA"}
